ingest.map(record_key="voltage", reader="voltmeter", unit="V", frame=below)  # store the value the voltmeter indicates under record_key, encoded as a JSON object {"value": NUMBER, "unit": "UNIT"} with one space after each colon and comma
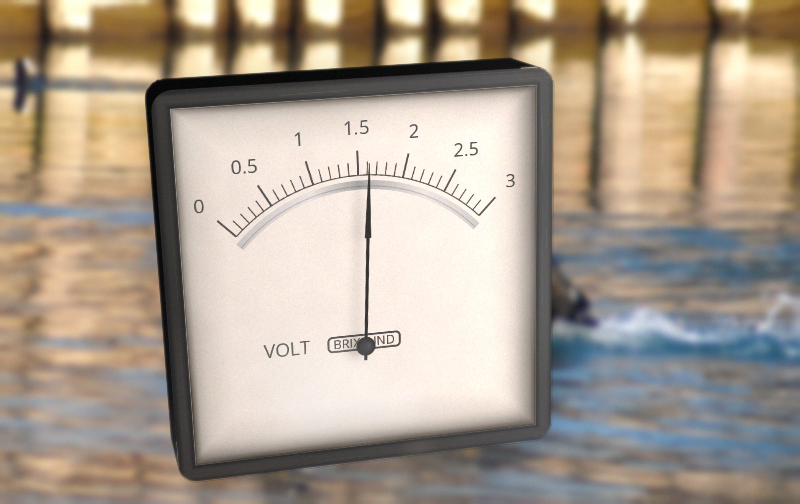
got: {"value": 1.6, "unit": "V"}
